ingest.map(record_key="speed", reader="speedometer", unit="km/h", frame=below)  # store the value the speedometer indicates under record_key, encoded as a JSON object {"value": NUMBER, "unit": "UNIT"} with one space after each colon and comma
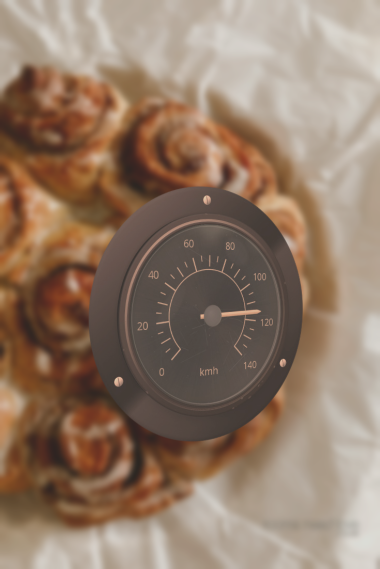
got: {"value": 115, "unit": "km/h"}
